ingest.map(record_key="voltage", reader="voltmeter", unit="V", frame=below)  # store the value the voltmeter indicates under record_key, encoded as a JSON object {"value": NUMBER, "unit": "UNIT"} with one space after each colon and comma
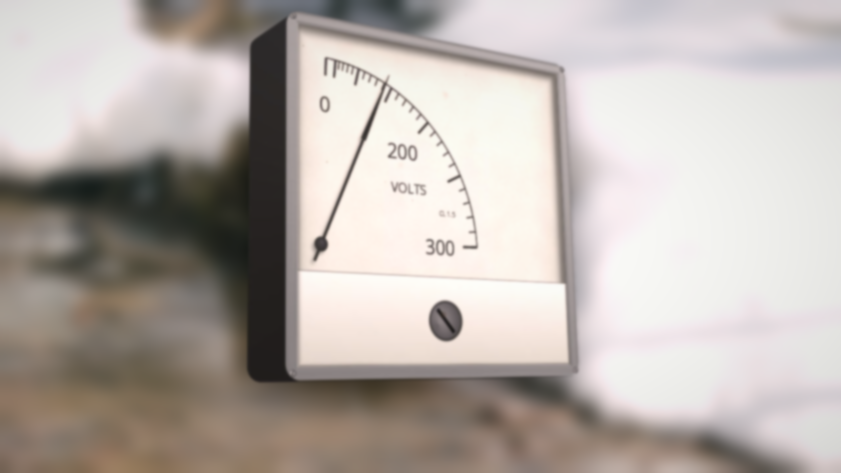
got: {"value": 140, "unit": "V"}
